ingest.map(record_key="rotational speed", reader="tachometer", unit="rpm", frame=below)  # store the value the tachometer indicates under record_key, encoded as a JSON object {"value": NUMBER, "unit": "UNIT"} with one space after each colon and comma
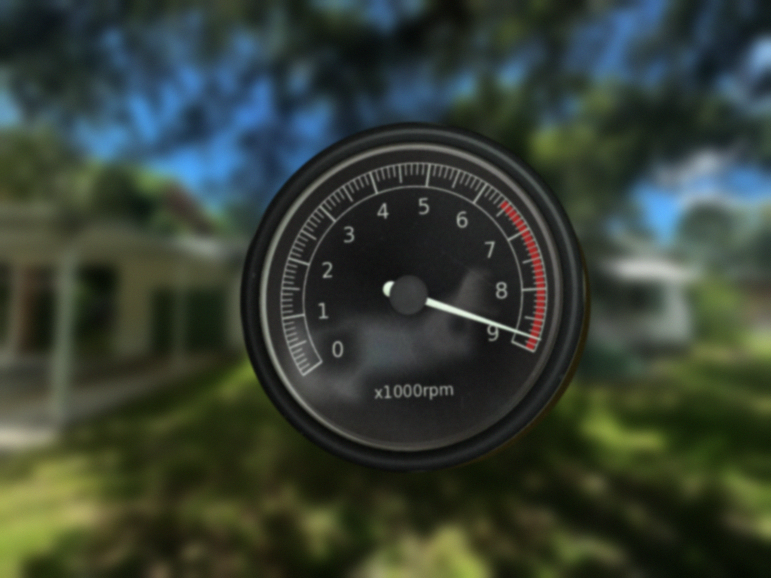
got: {"value": 8800, "unit": "rpm"}
